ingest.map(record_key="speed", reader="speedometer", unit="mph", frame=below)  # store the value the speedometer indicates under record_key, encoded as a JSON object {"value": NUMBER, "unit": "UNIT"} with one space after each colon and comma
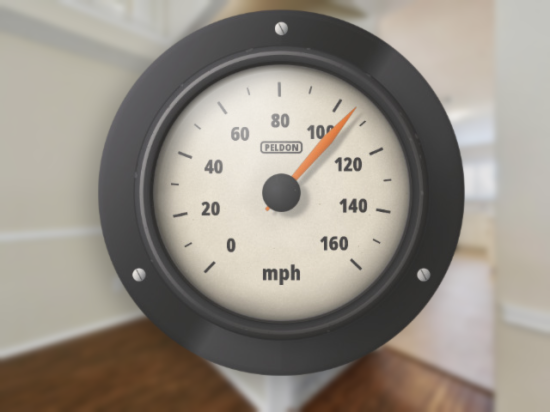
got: {"value": 105, "unit": "mph"}
